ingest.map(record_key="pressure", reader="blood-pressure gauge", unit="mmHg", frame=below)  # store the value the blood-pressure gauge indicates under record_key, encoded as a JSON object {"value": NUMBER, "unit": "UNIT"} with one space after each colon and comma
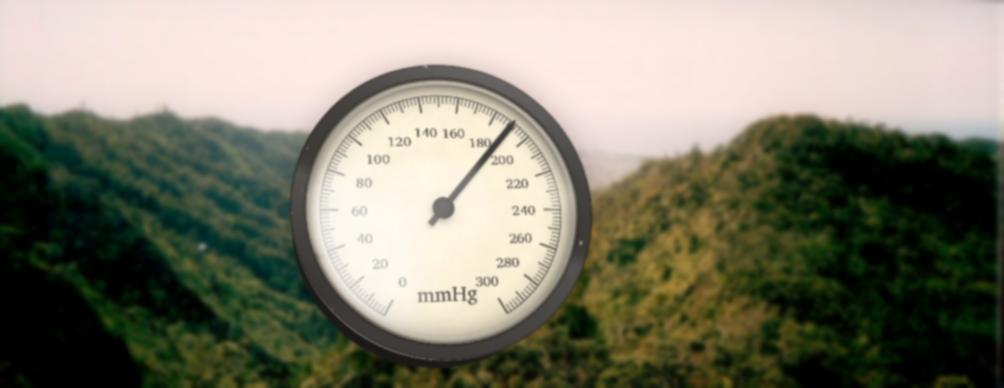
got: {"value": 190, "unit": "mmHg"}
